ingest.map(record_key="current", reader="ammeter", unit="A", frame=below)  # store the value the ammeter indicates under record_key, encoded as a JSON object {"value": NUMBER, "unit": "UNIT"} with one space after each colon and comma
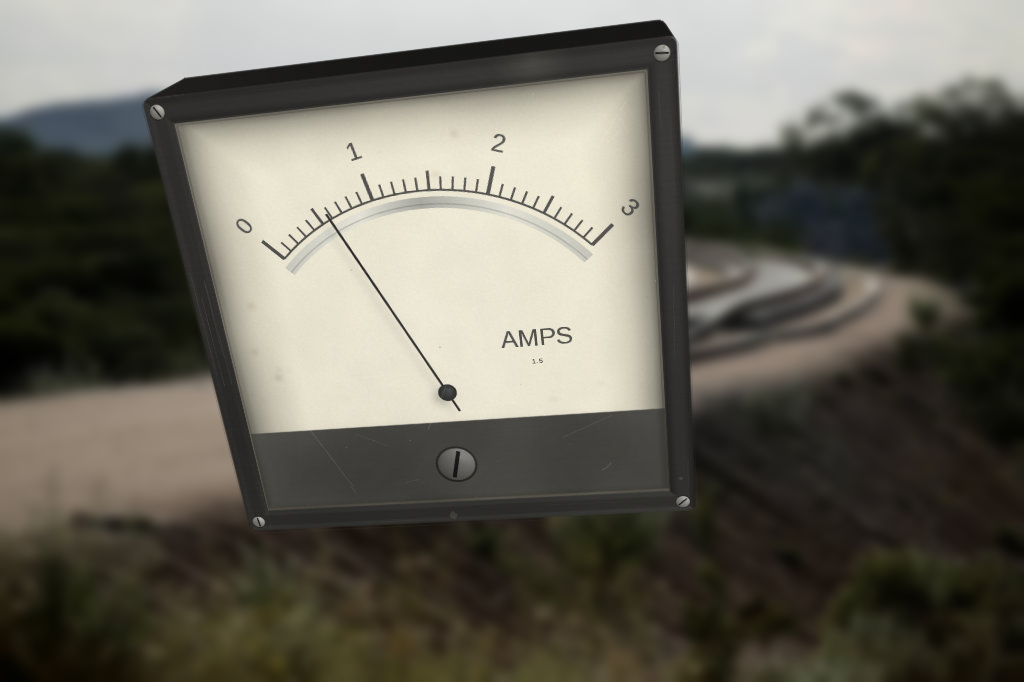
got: {"value": 0.6, "unit": "A"}
